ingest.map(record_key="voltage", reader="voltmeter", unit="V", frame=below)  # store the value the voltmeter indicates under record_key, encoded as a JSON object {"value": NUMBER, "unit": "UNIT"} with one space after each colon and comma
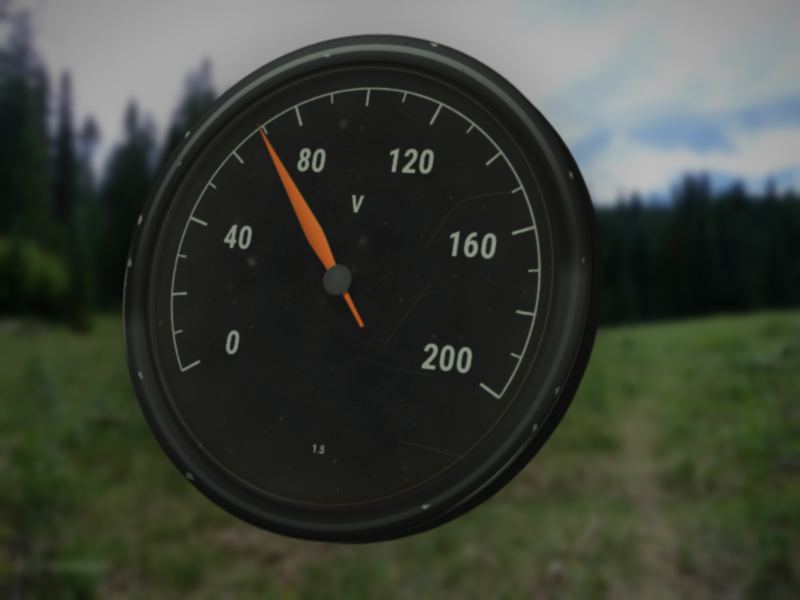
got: {"value": 70, "unit": "V"}
